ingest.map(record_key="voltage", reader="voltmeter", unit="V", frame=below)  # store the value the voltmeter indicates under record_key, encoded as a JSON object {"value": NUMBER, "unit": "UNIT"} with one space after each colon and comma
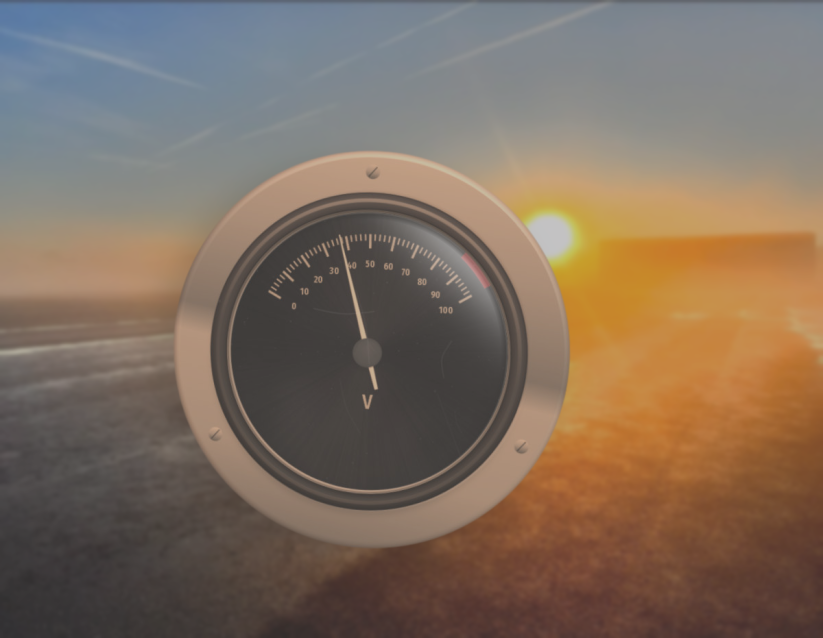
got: {"value": 38, "unit": "V"}
